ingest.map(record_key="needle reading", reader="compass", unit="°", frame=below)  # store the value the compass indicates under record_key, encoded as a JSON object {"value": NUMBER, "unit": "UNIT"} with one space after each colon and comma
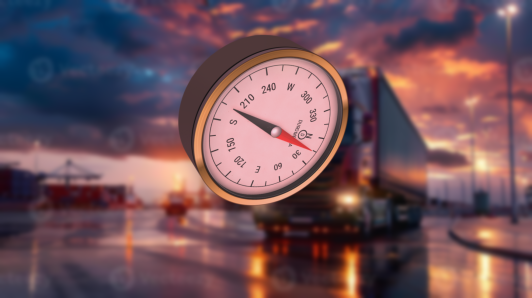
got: {"value": 15, "unit": "°"}
